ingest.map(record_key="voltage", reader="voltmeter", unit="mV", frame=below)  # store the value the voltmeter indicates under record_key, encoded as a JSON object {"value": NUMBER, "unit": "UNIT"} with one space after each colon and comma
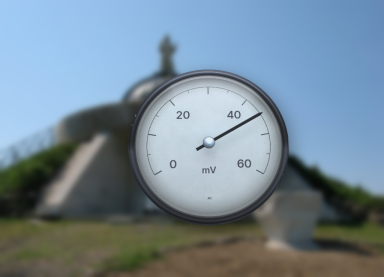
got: {"value": 45, "unit": "mV"}
